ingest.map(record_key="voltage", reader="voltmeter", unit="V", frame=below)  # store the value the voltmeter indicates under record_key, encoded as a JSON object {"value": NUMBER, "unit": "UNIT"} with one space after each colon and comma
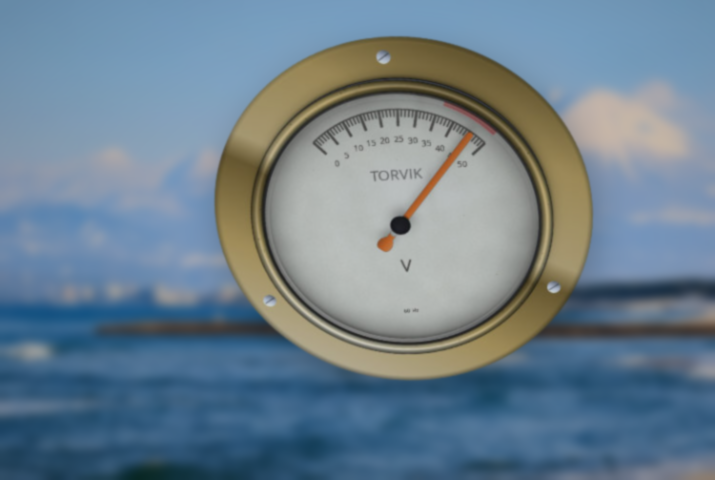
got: {"value": 45, "unit": "V"}
